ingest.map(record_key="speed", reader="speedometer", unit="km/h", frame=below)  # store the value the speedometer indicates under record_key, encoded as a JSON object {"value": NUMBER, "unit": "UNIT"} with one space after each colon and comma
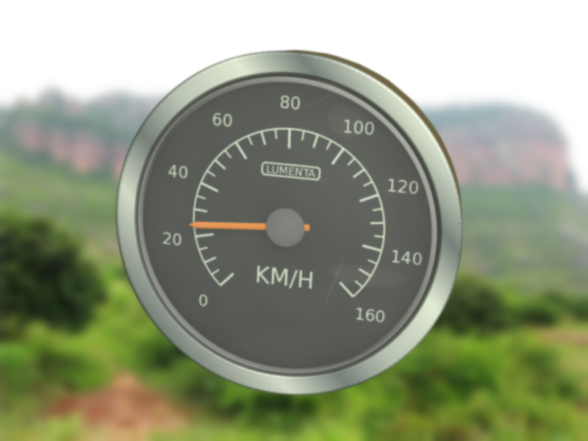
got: {"value": 25, "unit": "km/h"}
